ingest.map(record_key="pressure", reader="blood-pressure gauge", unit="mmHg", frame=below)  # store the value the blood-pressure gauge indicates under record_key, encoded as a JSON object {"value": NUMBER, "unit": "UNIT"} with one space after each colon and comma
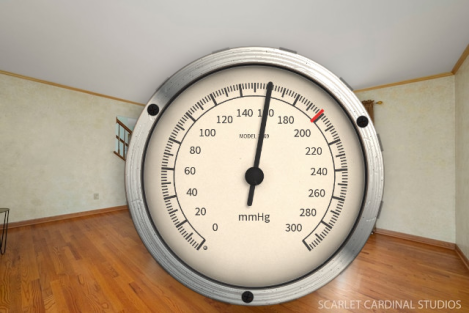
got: {"value": 160, "unit": "mmHg"}
